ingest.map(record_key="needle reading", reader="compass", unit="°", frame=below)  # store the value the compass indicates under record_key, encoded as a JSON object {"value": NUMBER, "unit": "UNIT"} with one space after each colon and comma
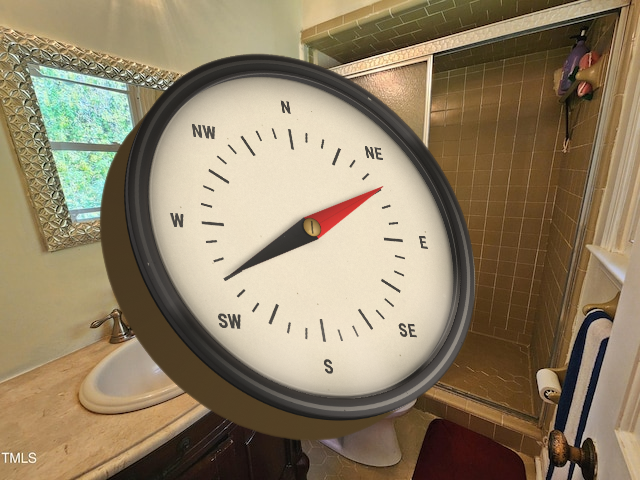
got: {"value": 60, "unit": "°"}
